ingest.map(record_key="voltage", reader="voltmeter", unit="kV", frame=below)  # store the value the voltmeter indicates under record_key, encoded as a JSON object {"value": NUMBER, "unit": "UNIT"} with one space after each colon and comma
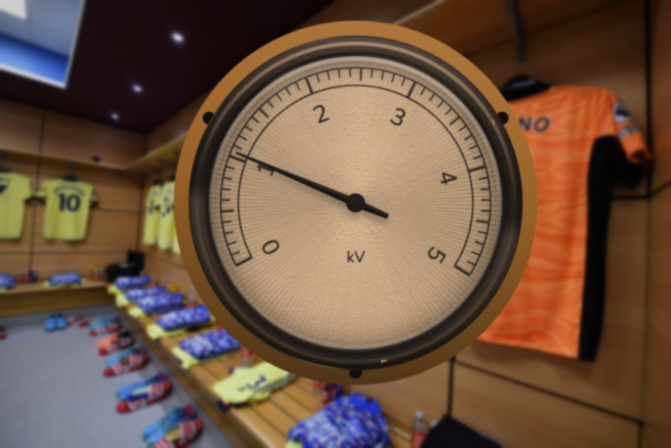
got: {"value": 1.05, "unit": "kV"}
